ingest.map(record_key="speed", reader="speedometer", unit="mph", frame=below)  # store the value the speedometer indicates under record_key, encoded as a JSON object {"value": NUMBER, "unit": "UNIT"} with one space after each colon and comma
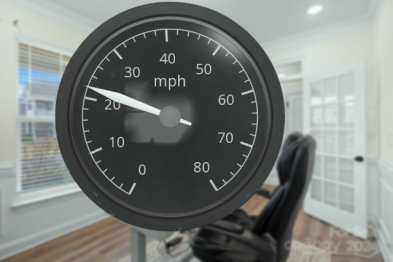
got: {"value": 22, "unit": "mph"}
